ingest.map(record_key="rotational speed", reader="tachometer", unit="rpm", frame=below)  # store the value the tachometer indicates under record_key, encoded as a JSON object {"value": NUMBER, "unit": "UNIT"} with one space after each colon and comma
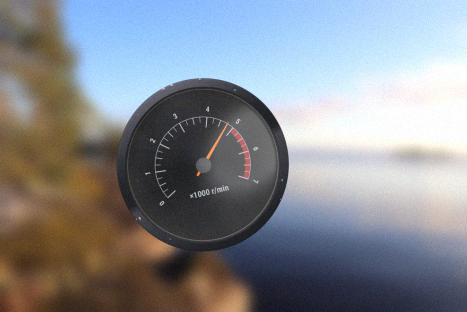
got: {"value": 4750, "unit": "rpm"}
